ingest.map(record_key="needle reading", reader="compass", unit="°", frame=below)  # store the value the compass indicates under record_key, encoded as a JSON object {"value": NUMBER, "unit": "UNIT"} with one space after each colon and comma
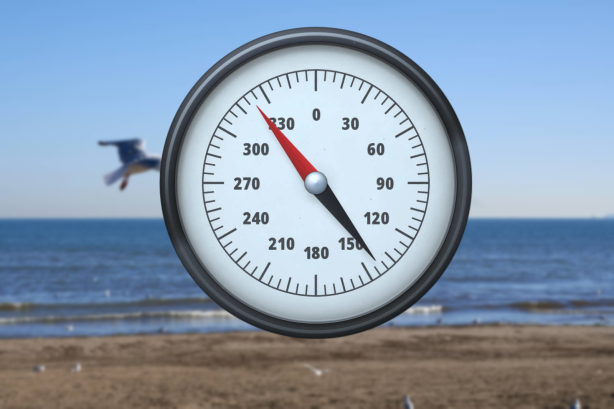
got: {"value": 322.5, "unit": "°"}
